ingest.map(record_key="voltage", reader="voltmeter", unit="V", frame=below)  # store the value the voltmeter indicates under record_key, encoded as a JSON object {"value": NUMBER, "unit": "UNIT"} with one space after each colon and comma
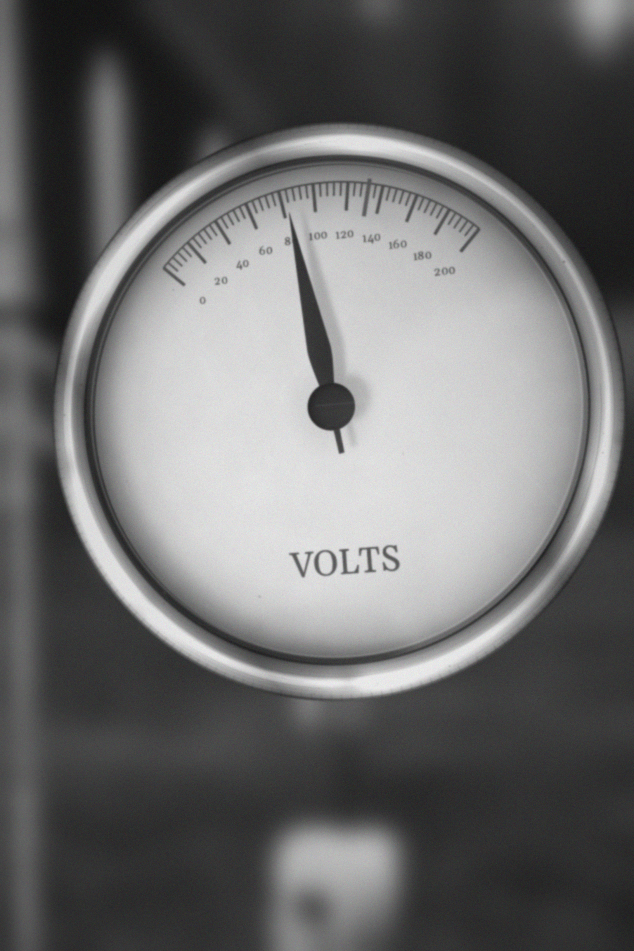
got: {"value": 84, "unit": "V"}
